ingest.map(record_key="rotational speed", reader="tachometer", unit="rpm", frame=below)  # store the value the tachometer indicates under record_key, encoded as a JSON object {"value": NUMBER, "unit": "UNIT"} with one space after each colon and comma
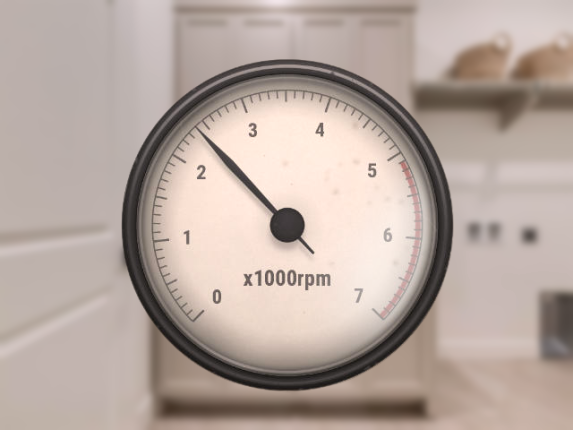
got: {"value": 2400, "unit": "rpm"}
